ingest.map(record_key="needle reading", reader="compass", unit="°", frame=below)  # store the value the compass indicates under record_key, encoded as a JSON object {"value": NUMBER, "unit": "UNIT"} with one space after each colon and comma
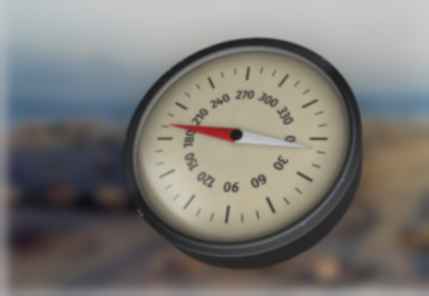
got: {"value": 190, "unit": "°"}
